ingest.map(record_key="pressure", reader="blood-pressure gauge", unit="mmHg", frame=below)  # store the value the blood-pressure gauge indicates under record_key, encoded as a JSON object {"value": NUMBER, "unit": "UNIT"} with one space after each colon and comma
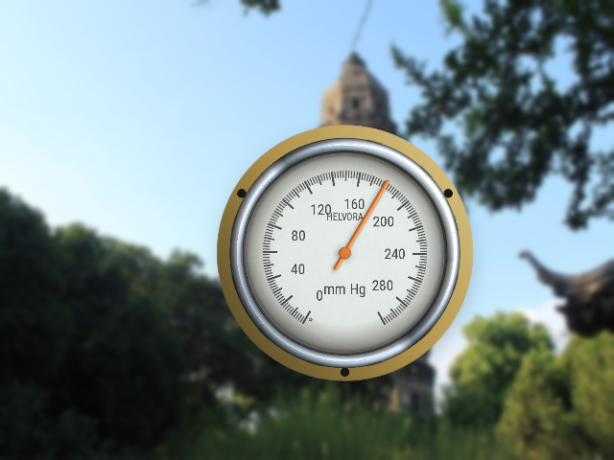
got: {"value": 180, "unit": "mmHg"}
